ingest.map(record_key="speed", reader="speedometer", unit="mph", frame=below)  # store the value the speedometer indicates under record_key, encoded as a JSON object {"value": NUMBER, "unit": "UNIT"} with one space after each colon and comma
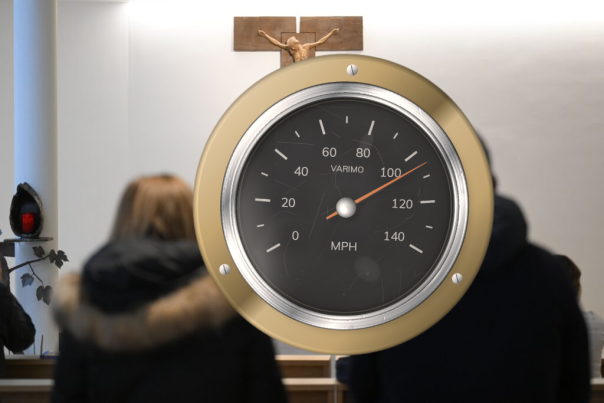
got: {"value": 105, "unit": "mph"}
